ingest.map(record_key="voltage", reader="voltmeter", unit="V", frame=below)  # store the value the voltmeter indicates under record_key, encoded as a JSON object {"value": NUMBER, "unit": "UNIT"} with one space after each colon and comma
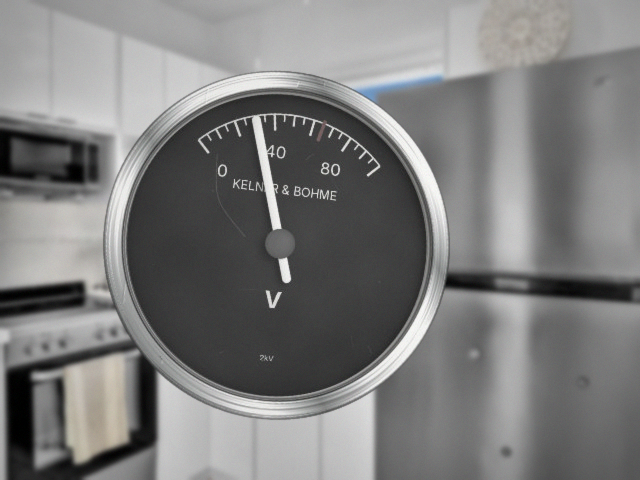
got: {"value": 30, "unit": "V"}
